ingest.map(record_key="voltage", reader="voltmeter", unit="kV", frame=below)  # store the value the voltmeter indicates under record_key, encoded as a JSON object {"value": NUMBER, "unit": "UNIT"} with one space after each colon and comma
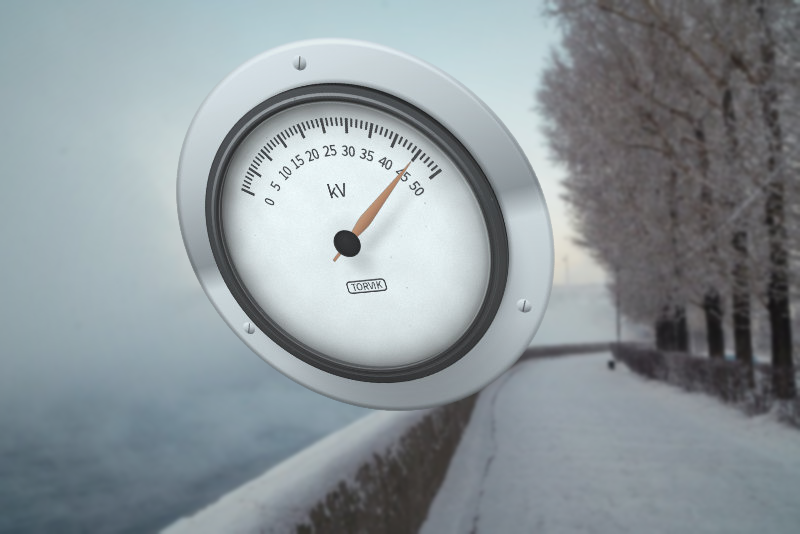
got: {"value": 45, "unit": "kV"}
